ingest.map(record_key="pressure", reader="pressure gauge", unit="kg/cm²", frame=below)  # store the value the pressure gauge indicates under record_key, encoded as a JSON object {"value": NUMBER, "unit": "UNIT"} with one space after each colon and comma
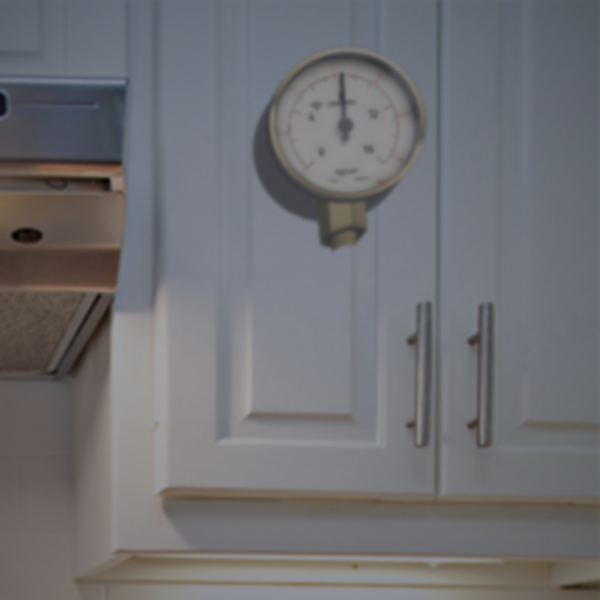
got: {"value": 8, "unit": "kg/cm²"}
